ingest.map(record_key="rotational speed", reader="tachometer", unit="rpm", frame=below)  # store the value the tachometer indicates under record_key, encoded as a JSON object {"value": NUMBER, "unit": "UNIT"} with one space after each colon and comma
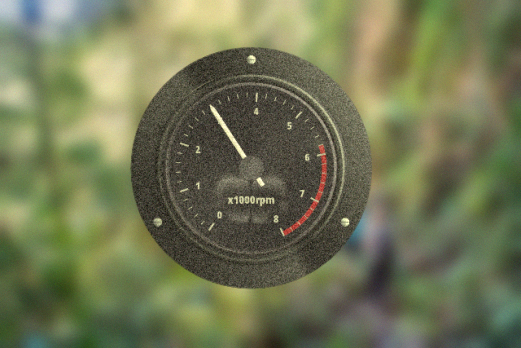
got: {"value": 3000, "unit": "rpm"}
